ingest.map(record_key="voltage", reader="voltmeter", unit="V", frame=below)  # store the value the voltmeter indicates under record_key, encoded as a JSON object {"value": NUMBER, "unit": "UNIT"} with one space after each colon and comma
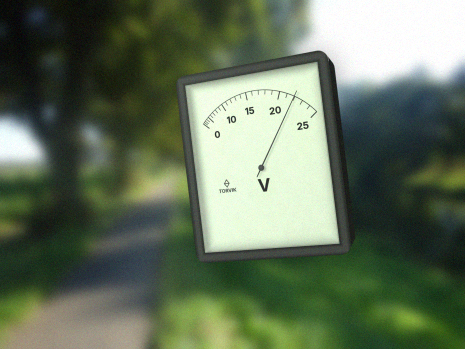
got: {"value": 22, "unit": "V"}
